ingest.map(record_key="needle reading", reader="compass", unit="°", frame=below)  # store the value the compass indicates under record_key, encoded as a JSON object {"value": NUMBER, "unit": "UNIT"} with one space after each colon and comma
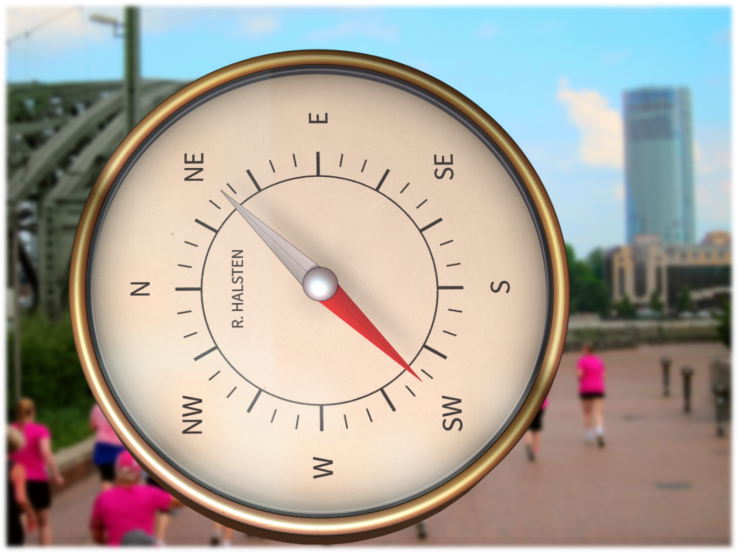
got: {"value": 225, "unit": "°"}
